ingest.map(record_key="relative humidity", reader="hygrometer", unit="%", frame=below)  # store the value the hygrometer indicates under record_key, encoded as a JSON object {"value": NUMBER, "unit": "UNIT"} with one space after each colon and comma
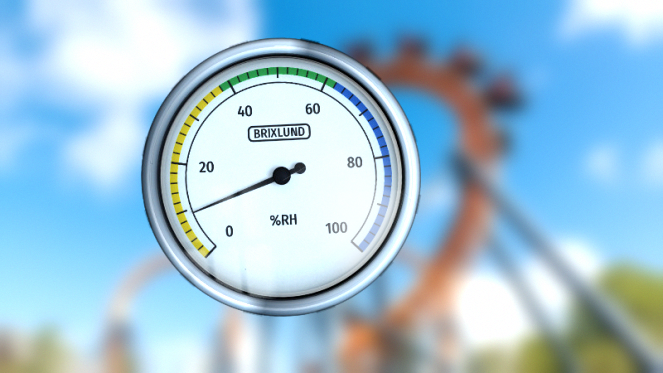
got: {"value": 9, "unit": "%"}
